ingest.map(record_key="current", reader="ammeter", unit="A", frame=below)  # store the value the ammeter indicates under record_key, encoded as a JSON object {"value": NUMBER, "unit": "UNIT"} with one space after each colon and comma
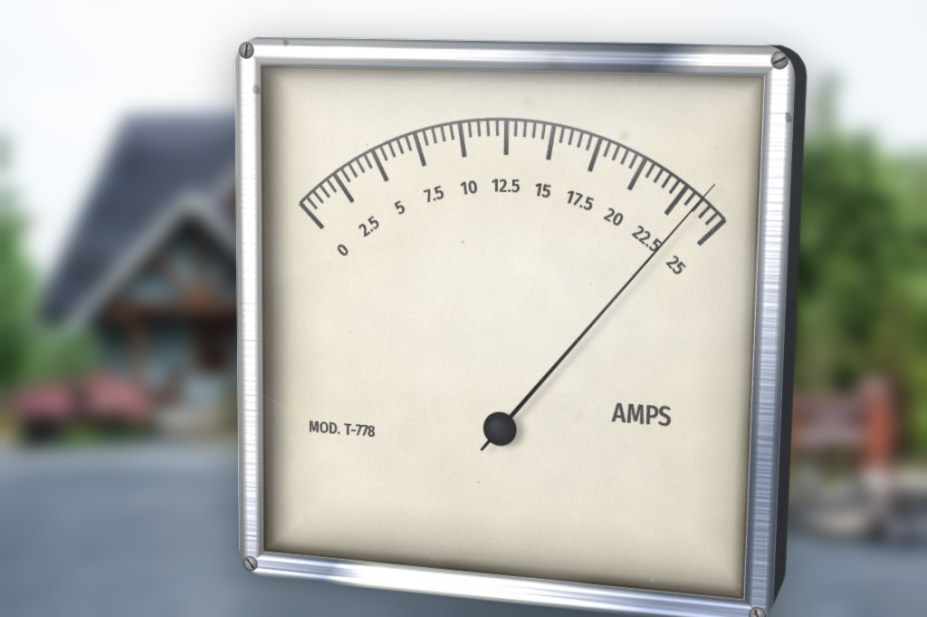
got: {"value": 23.5, "unit": "A"}
